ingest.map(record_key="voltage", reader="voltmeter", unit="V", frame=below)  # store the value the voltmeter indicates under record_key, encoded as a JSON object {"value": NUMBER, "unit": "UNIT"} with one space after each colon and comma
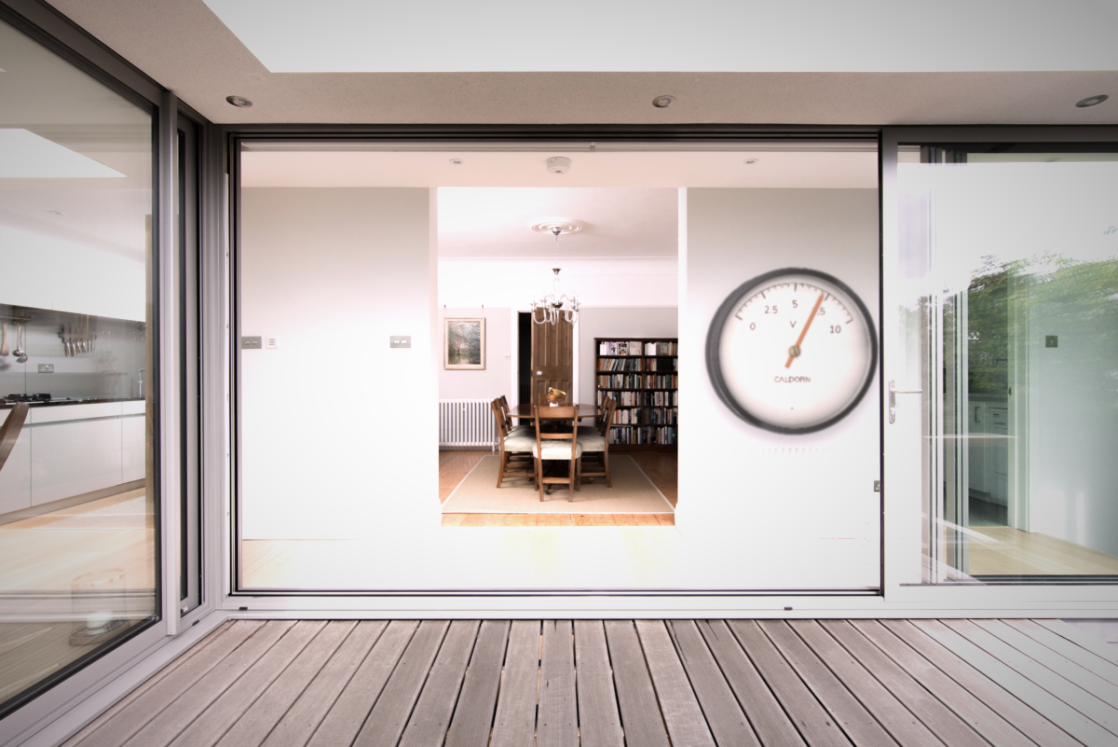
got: {"value": 7, "unit": "V"}
